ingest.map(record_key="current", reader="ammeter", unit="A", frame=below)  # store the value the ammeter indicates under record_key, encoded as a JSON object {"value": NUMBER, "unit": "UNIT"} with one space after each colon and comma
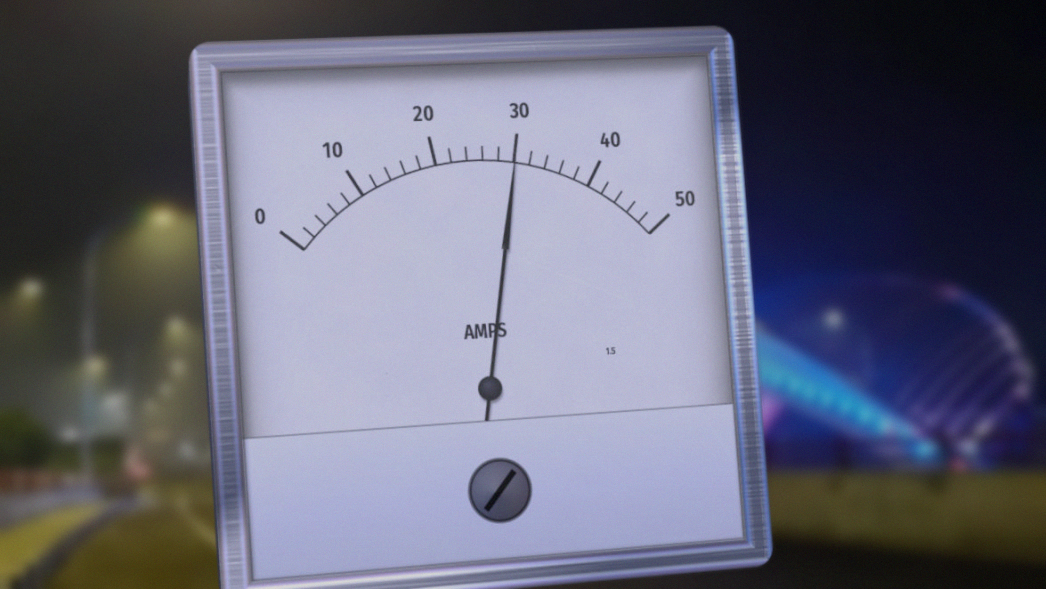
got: {"value": 30, "unit": "A"}
